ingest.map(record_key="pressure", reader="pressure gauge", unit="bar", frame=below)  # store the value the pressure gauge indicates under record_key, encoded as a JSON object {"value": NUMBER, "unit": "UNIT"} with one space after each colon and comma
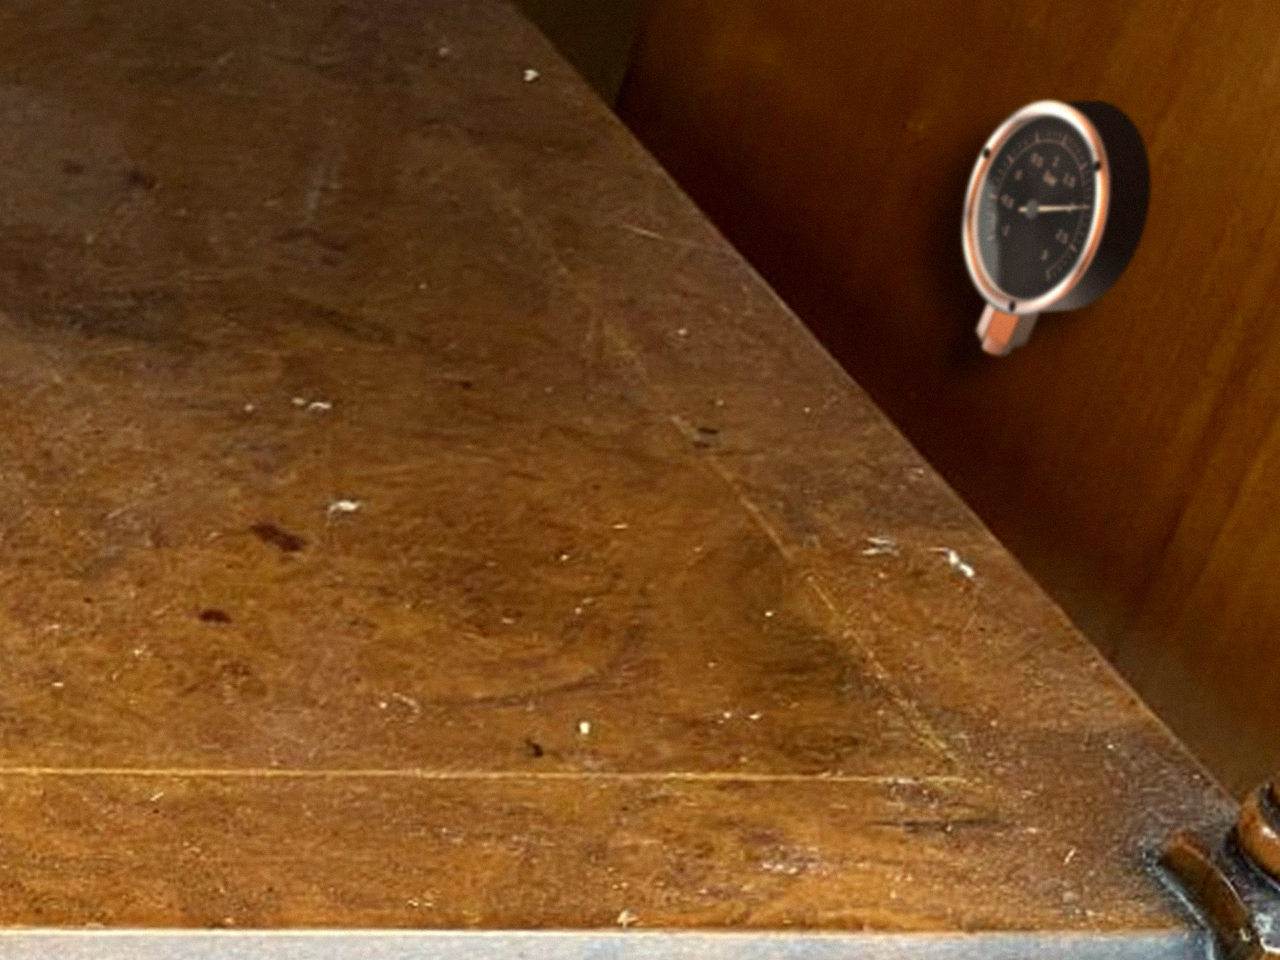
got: {"value": 2, "unit": "bar"}
